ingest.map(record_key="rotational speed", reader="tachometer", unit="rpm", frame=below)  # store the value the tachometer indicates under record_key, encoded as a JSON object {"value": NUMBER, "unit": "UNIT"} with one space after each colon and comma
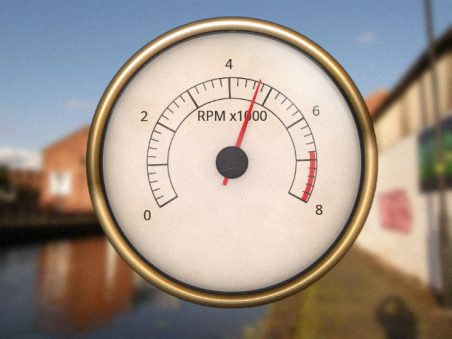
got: {"value": 4700, "unit": "rpm"}
